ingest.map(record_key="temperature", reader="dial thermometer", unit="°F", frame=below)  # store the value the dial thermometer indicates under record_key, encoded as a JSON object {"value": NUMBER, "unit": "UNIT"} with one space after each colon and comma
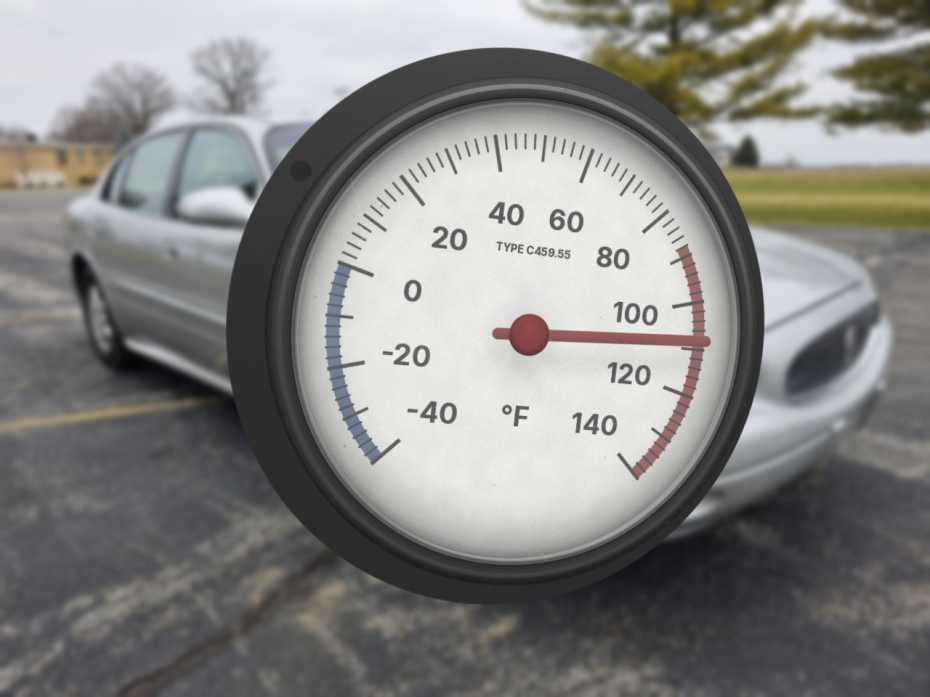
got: {"value": 108, "unit": "°F"}
